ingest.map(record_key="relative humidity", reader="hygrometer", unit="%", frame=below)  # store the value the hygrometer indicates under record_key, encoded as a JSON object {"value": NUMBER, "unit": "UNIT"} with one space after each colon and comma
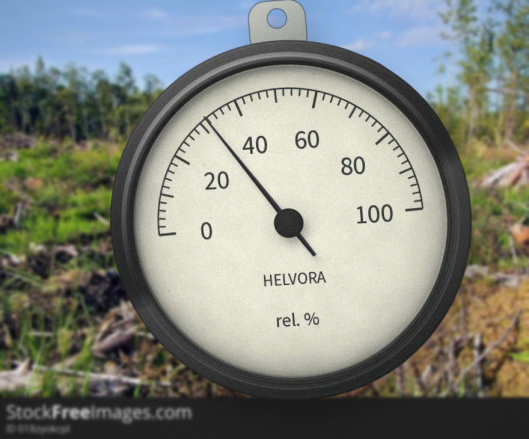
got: {"value": 32, "unit": "%"}
